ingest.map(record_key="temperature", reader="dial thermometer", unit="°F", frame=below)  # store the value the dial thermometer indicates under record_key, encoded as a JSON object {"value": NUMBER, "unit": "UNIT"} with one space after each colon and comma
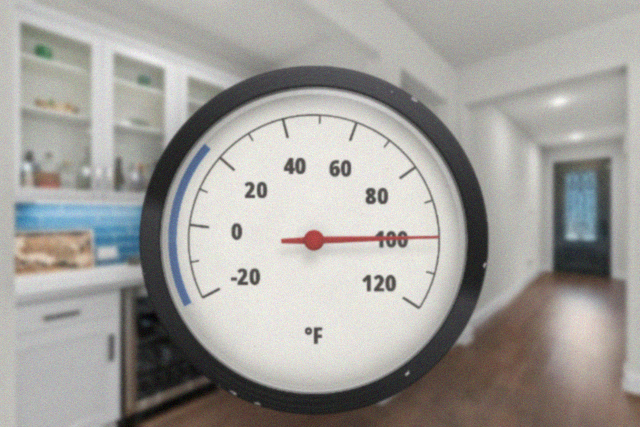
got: {"value": 100, "unit": "°F"}
